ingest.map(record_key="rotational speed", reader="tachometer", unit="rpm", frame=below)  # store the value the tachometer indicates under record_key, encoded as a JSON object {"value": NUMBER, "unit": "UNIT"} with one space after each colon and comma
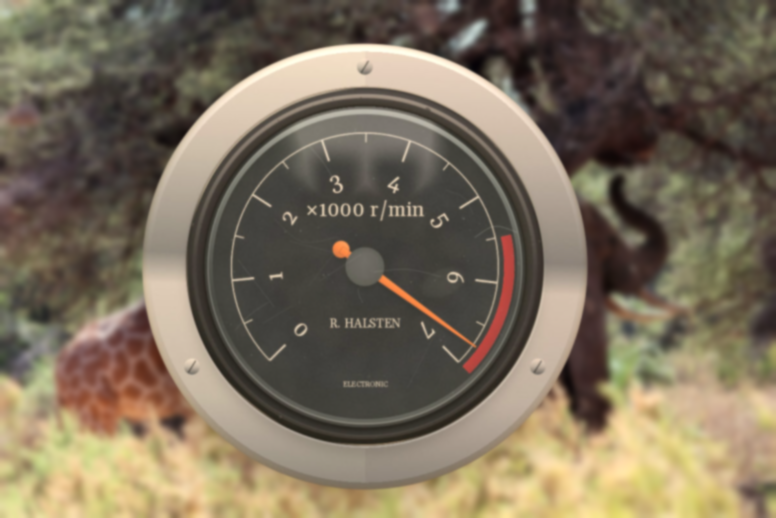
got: {"value": 6750, "unit": "rpm"}
